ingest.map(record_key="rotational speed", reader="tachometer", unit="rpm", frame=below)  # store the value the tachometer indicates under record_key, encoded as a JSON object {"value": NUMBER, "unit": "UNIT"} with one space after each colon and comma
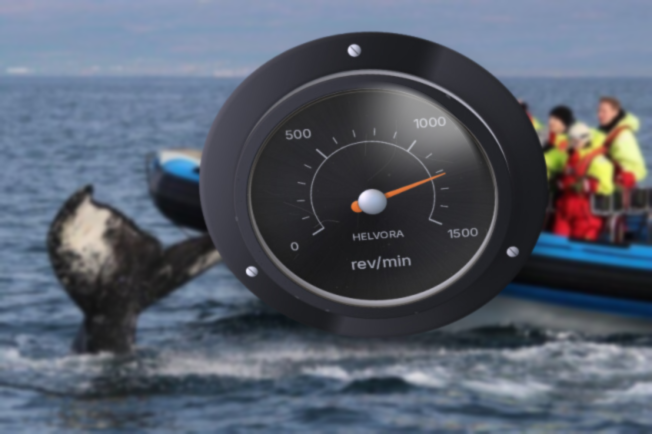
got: {"value": 1200, "unit": "rpm"}
